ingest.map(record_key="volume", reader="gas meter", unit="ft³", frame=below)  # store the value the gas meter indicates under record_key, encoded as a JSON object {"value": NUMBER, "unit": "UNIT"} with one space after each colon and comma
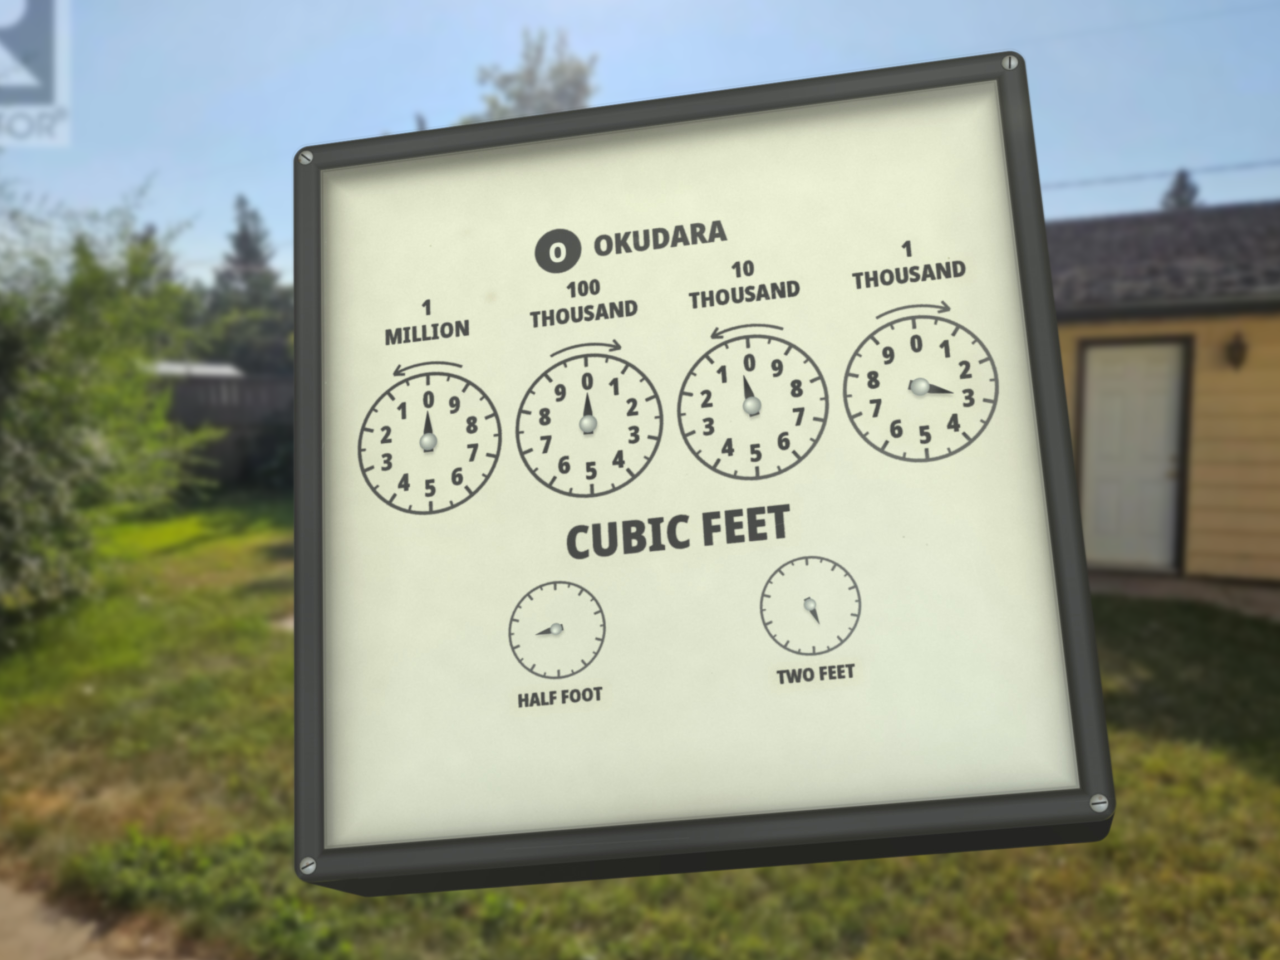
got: {"value": 300, "unit": "ft³"}
